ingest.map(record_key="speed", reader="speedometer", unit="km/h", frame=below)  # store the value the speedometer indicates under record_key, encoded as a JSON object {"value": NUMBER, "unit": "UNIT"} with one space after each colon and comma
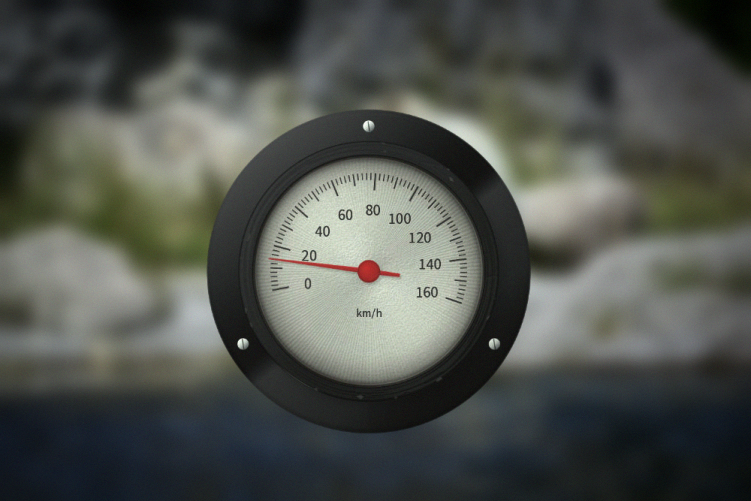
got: {"value": 14, "unit": "km/h"}
